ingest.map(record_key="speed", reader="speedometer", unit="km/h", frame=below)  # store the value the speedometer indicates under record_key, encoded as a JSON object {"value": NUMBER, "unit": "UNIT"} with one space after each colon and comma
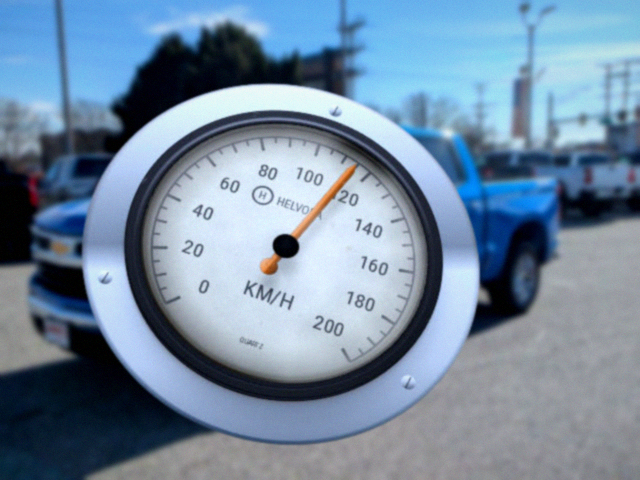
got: {"value": 115, "unit": "km/h"}
